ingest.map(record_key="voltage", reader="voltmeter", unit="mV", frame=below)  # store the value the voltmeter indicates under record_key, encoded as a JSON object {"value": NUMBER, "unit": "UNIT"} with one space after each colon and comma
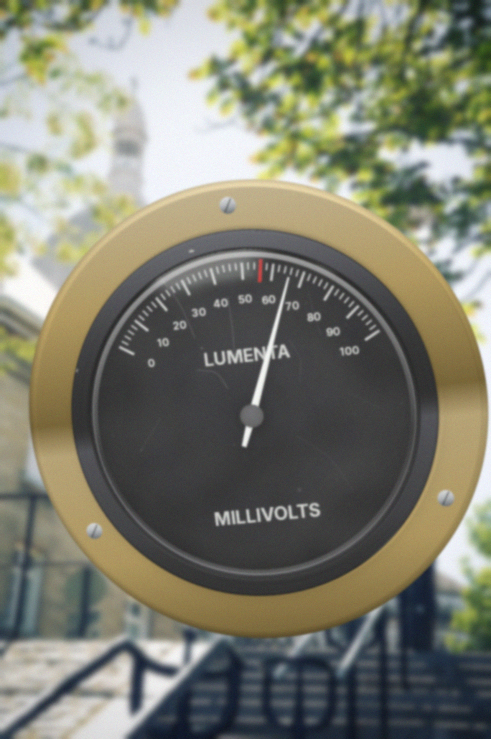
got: {"value": 66, "unit": "mV"}
